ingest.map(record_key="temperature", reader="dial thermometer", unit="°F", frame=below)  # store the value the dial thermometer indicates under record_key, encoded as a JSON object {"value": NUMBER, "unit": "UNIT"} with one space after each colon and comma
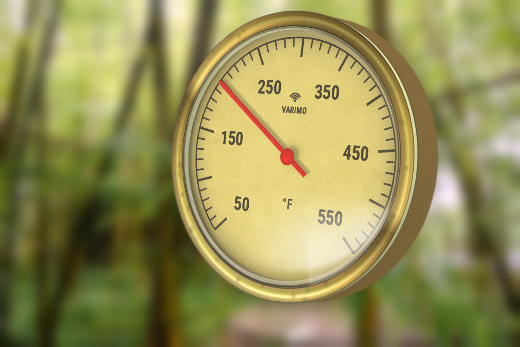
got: {"value": 200, "unit": "°F"}
